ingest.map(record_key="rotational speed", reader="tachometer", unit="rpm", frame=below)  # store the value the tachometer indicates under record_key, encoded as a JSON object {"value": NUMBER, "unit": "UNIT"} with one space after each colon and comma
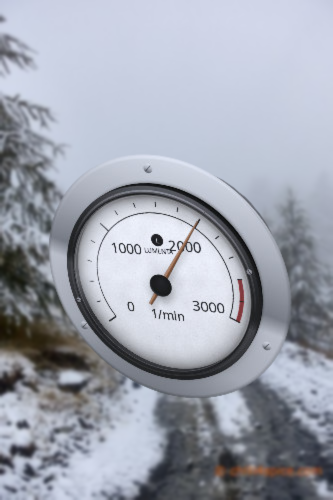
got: {"value": 2000, "unit": "rpm"}
